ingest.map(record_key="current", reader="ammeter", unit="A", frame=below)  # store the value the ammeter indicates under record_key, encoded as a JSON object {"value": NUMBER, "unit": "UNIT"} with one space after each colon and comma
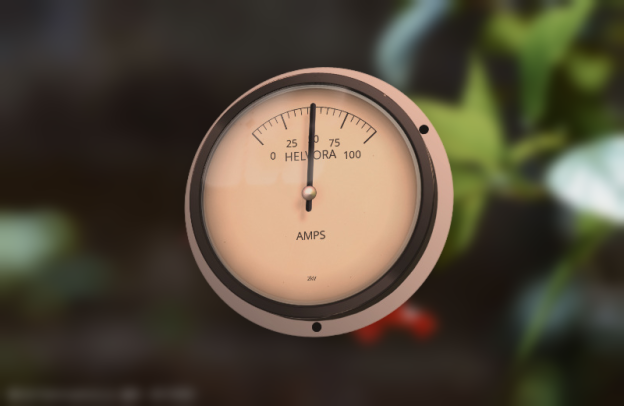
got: {"value": 50, "unit": "A"}
